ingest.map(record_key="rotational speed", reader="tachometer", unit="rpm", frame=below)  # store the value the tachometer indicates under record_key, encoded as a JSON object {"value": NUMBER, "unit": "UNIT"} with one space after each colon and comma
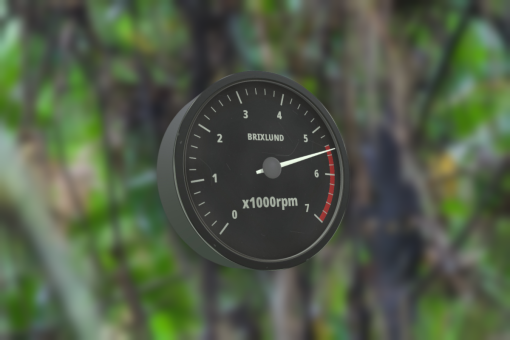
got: {"value": 5500, "unit": "rpm"}
